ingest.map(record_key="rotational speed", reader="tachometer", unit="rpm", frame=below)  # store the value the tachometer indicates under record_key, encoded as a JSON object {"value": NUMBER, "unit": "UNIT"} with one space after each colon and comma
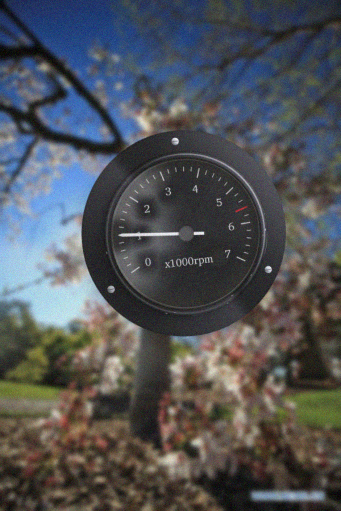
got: {"value": 1000, "unit": "rpm"}
